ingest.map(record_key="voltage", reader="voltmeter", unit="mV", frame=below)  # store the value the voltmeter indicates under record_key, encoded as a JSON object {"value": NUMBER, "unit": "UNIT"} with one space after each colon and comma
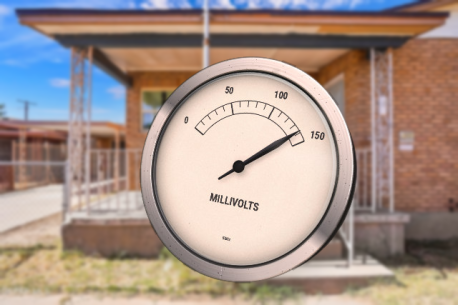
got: {"value": 140, "unit": "mV"}
